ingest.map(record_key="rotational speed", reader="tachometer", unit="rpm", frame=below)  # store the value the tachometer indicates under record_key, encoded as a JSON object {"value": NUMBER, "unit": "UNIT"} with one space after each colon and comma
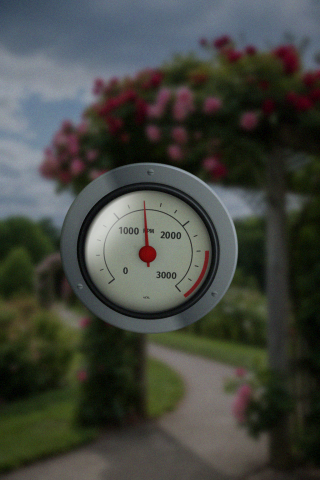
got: {"value": 1400, "unit": "rpm"}
